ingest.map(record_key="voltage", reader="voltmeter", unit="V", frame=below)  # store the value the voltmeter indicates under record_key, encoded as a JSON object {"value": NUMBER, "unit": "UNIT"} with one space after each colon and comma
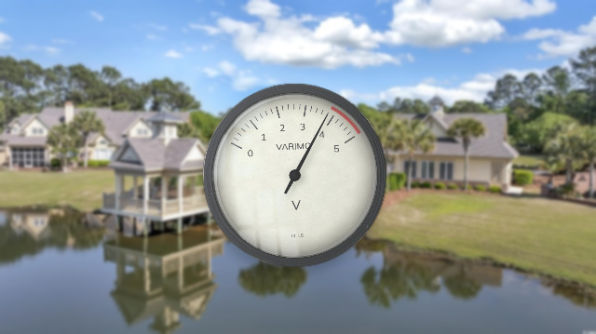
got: {"value": 3.8, "unit": "V"}
